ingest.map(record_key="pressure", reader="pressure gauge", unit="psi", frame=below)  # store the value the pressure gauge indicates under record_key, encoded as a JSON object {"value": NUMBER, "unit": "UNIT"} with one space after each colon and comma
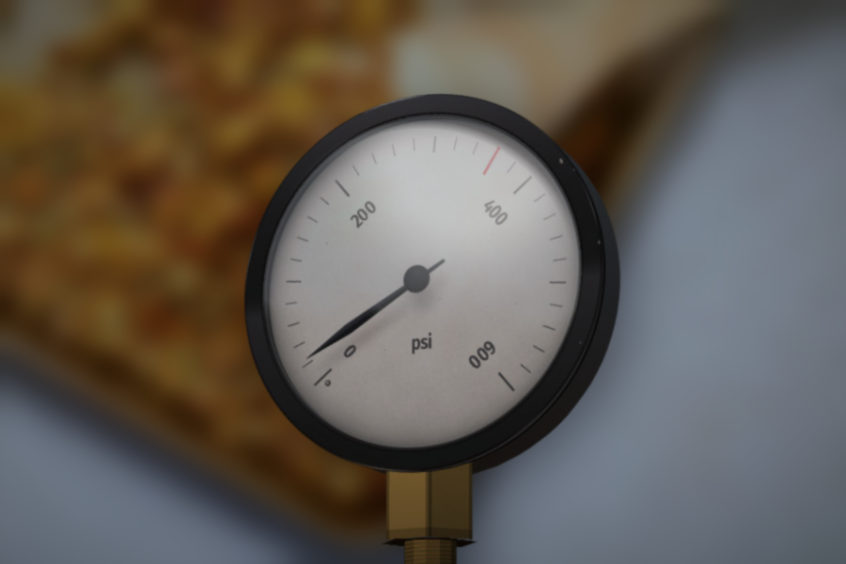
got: {"value": 20, "unit": "psi"}
